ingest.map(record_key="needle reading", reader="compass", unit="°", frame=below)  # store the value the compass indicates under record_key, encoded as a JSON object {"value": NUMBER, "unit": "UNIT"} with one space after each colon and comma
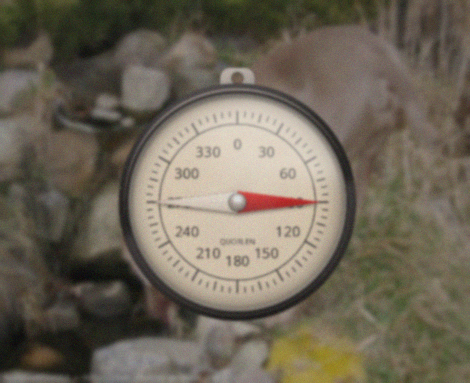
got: {"value": 90, "unit": "°"}
